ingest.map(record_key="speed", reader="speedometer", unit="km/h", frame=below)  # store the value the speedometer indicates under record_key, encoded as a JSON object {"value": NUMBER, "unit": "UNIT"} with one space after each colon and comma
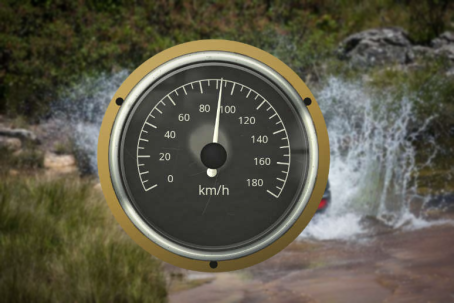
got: {"value": 92.5, "unit": "km/h"}
